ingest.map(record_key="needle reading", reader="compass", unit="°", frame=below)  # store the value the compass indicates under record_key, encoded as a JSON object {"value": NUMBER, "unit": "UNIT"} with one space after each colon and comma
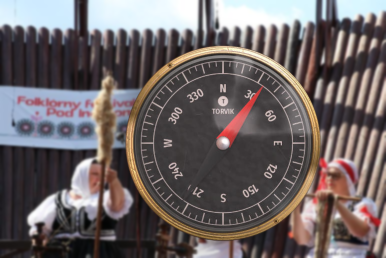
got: {"value": 35, "unit": "°"}
